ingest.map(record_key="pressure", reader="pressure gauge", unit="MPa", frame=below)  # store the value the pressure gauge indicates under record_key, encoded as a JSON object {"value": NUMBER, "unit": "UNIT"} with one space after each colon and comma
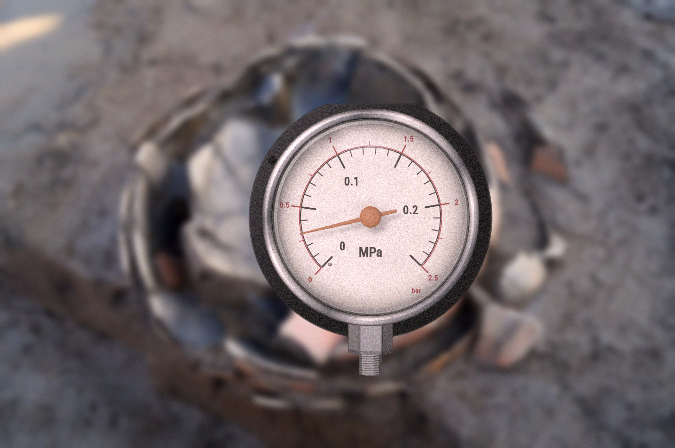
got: {"value": 0.03, "unit": "MPa"}
